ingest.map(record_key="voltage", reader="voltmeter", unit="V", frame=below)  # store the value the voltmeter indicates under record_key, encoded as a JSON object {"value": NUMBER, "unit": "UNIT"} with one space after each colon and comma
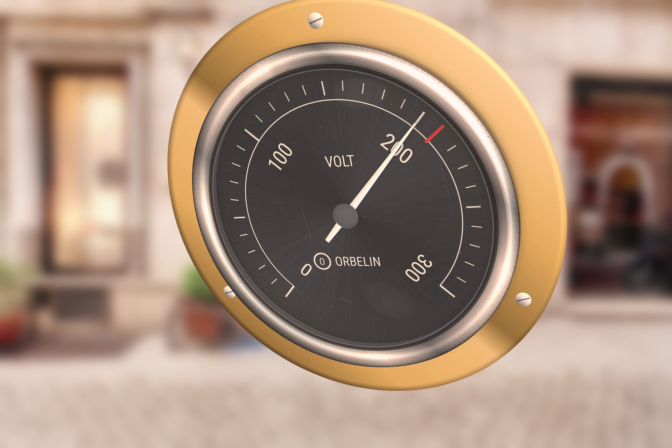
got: {"value": 200, "unit": "V"}
